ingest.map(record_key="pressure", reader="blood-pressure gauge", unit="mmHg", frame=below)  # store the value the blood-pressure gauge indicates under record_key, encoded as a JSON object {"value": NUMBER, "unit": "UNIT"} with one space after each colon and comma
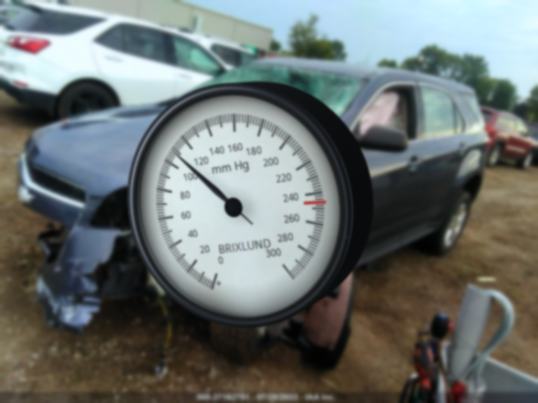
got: {"value": 110, "unit": "mmHg"}
